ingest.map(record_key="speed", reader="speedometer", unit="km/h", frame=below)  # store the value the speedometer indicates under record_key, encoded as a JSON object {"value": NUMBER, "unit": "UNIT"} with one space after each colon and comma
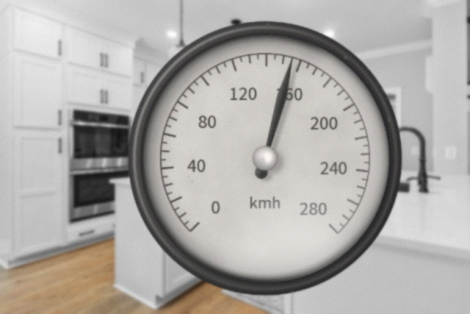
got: {"value": 155, "unit": "km/h"}
